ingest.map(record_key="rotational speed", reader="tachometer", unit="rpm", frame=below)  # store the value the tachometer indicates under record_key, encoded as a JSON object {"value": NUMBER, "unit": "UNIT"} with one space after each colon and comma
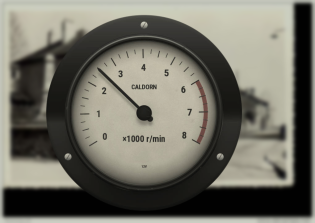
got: {"value": 2500, "unit": "rpm"}
